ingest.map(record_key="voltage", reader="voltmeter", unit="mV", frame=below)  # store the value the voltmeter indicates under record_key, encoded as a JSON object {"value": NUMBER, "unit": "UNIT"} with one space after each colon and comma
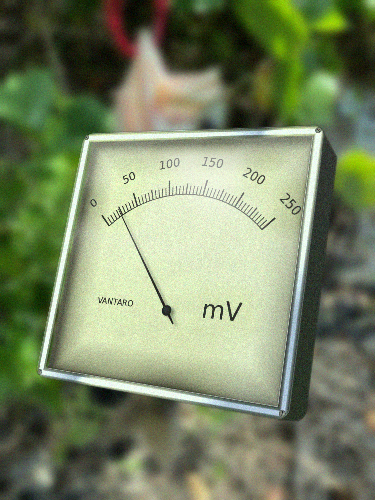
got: {"value": 25, "unit": "mV"}
